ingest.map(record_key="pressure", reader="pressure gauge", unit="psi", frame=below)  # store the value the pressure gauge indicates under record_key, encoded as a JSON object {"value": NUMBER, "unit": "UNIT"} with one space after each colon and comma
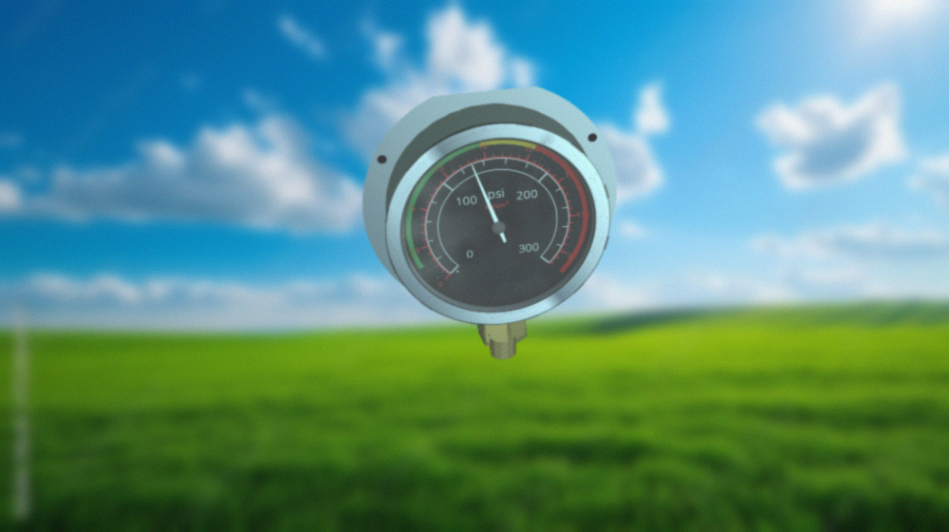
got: {"value": 130, "unit": "psi"}
